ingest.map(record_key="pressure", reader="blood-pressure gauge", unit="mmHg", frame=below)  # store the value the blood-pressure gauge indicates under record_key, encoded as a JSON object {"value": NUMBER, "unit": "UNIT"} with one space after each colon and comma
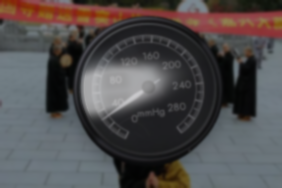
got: {"value": 30, "unit": "mmHg"}
